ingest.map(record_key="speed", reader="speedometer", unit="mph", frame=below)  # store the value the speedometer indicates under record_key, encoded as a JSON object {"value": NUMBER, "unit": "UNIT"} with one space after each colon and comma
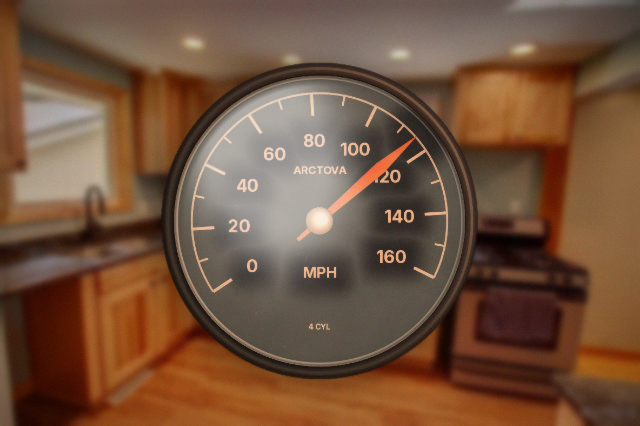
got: {"value": 115, "unit": "mph"}
